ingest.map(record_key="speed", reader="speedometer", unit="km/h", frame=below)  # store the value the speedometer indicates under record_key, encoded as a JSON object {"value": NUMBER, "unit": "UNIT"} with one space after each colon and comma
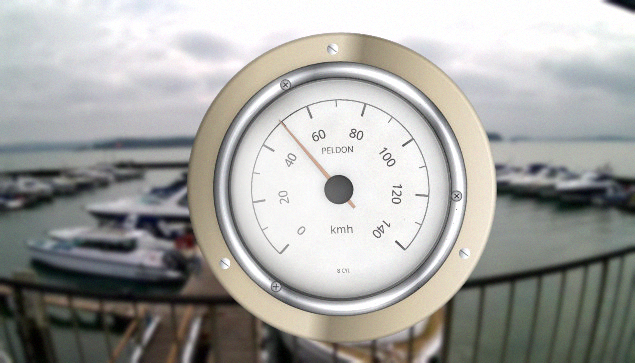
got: {"value": 50, "unit": "km/h"}
